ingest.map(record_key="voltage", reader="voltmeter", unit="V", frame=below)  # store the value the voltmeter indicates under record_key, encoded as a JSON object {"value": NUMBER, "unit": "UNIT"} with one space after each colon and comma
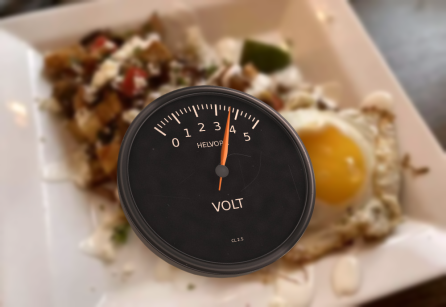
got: {"value": 3.6, "unit": "V"}
